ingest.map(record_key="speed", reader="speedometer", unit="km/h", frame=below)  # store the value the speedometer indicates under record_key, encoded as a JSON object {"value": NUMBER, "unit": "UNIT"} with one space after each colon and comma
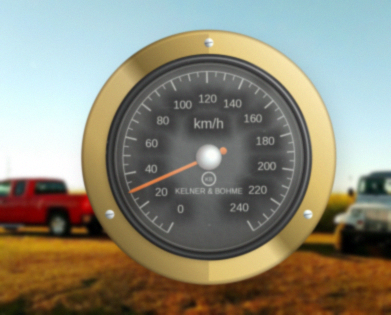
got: {"value": 30, "unit": "km/h"}
